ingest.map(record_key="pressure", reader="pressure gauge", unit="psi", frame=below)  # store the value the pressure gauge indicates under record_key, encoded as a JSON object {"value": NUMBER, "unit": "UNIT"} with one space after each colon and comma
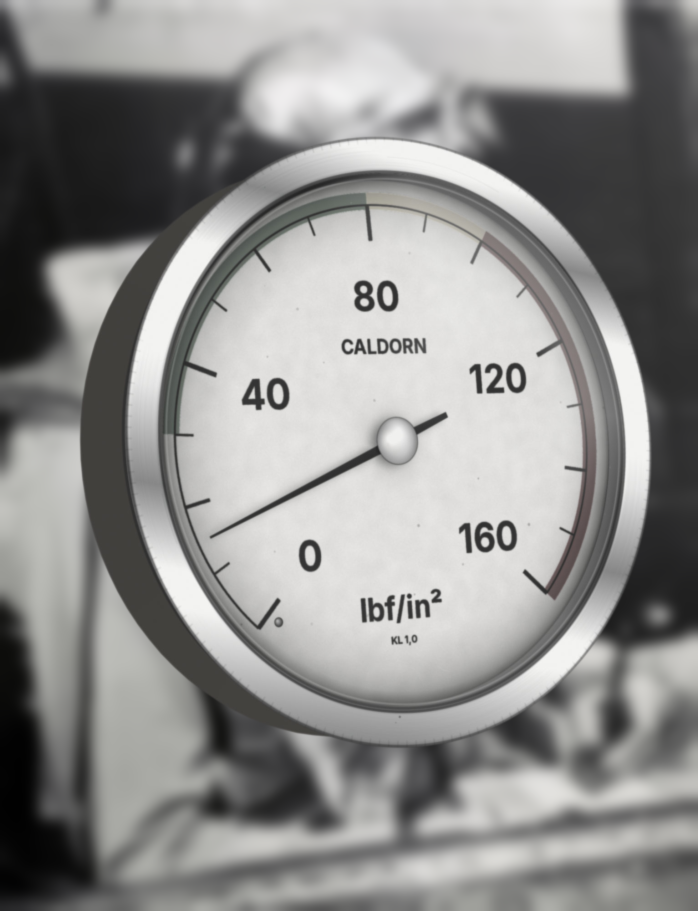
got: {"value": 15, "unit": "psi"}
